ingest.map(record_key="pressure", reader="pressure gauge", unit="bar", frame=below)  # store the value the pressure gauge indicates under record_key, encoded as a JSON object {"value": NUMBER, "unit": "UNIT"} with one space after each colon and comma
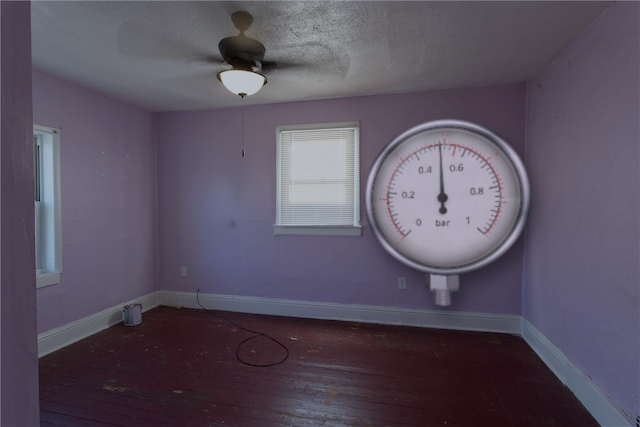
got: {"value": 0.5, "unit": "bar"}
